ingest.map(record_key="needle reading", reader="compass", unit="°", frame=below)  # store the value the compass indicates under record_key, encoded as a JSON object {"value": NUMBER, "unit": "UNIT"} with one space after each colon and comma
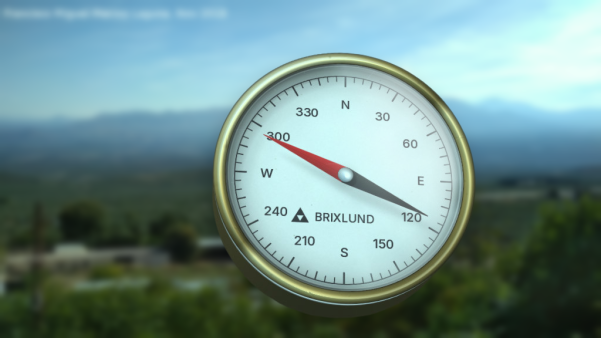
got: {"value": 295, "unit": "°"}
